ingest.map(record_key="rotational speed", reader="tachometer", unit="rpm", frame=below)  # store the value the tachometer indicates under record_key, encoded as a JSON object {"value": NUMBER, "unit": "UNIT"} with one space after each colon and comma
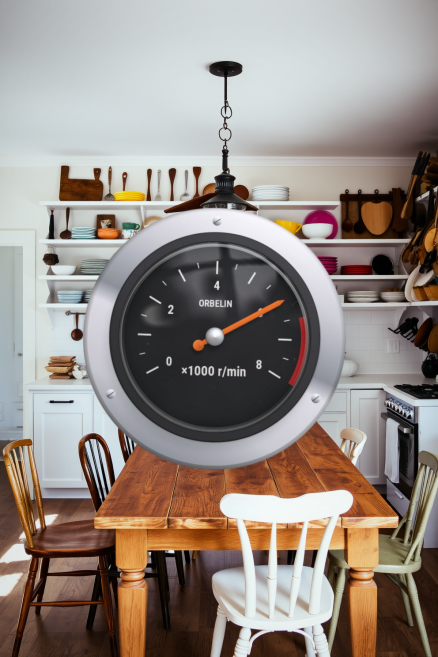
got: {"value": 6000, "unit": "rpm"}
